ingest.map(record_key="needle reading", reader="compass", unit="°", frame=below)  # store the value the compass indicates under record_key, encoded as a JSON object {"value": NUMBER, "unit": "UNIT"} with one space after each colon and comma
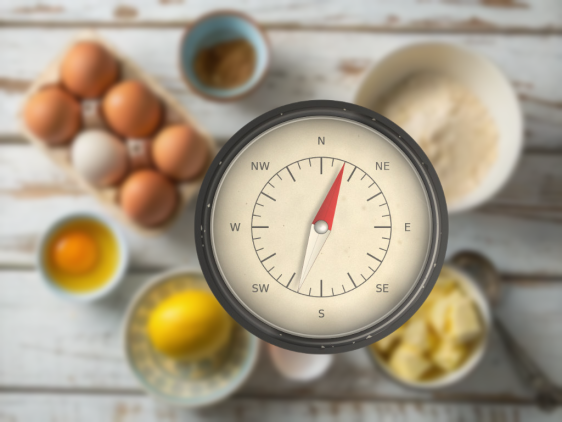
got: {"value": 20, "unit": "°"}
